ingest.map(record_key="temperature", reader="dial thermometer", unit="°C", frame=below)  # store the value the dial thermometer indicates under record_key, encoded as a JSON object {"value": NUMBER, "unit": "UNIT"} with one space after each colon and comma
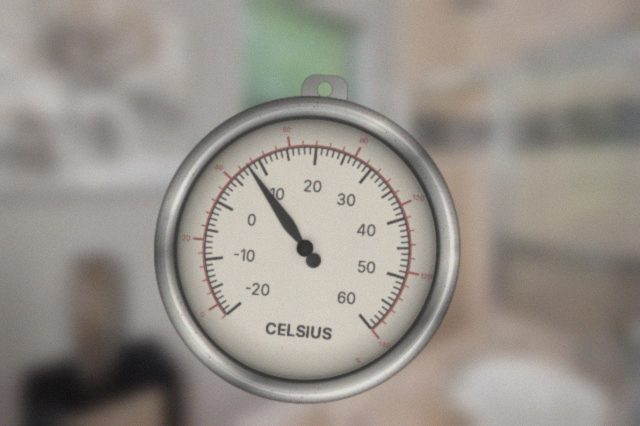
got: {"value": 8, "unit": "°C"}
